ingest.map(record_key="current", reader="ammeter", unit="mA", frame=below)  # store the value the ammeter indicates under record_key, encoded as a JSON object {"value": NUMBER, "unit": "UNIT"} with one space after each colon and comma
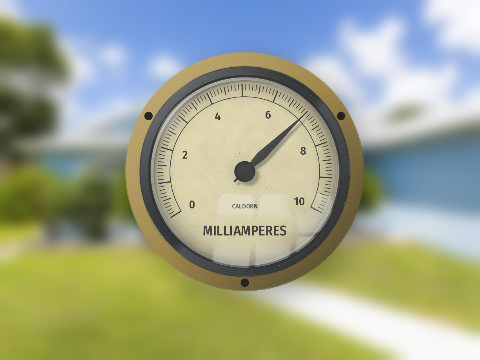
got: {"value": 7, "unit": "mA"}
